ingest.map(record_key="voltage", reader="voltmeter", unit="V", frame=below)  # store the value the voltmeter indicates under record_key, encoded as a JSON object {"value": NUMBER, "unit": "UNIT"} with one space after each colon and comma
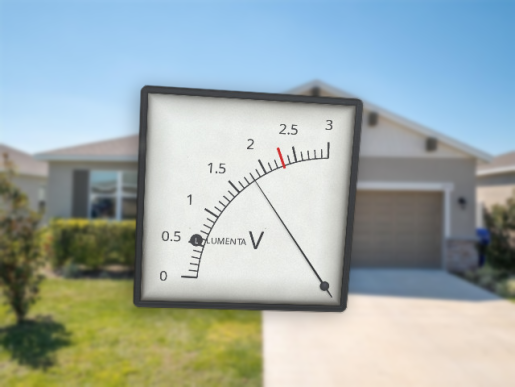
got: {"value": 1.8, "unit": "V"}
